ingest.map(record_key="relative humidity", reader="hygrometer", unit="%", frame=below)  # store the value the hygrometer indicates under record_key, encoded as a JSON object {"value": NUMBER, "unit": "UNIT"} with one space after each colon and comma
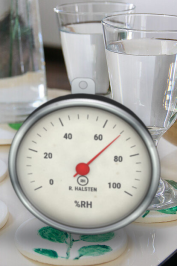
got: {"value": 68, "unit": "%"}
